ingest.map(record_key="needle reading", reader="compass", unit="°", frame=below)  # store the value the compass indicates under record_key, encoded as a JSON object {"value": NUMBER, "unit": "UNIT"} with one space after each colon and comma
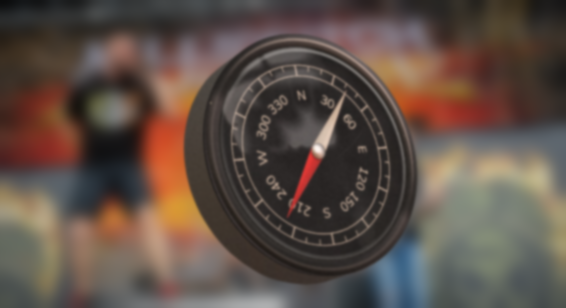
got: {"value": 220, "unit": "°"}
